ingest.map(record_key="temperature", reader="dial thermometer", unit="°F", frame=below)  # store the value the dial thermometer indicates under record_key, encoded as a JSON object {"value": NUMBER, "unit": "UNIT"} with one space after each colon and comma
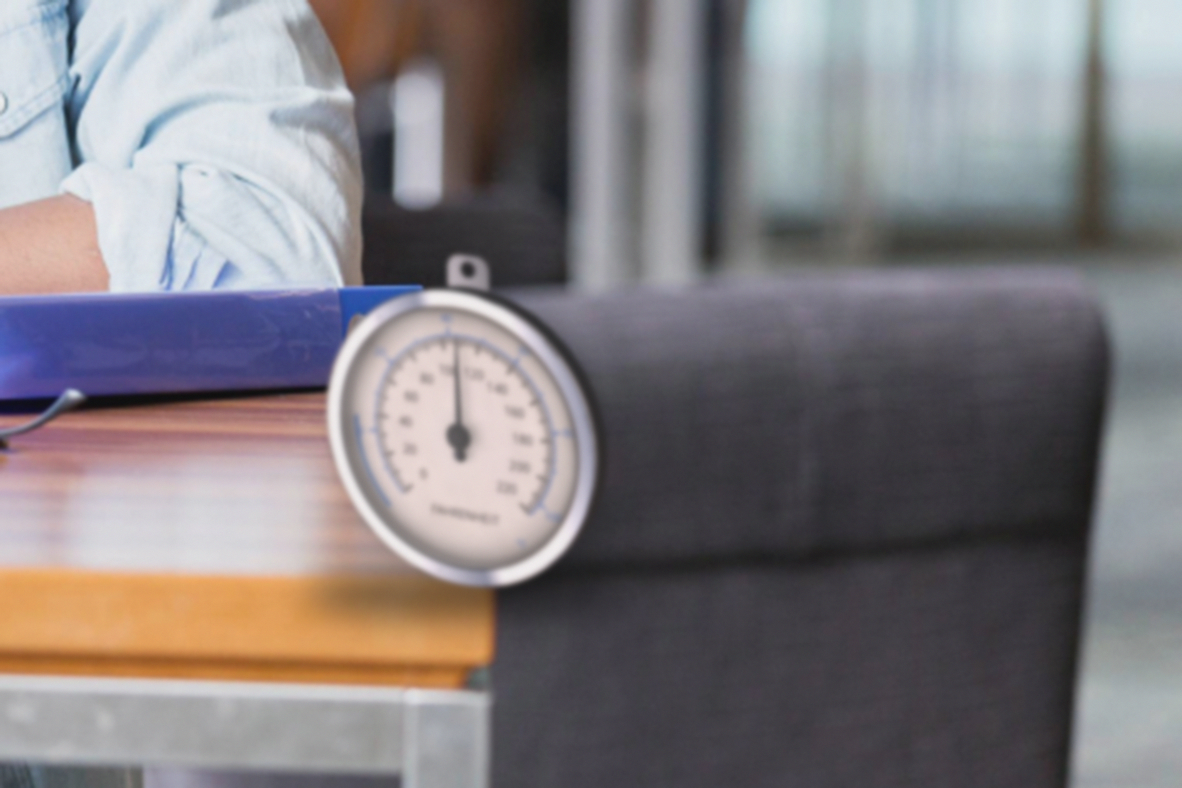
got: {"value": 110, "unit": "°F"}
